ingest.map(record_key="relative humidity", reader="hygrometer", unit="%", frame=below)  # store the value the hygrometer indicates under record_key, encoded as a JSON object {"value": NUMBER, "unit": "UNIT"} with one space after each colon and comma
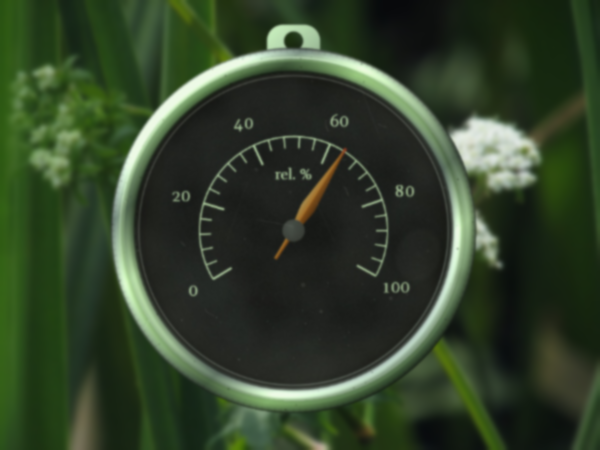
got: {"value": 64, "unit": "%"}
